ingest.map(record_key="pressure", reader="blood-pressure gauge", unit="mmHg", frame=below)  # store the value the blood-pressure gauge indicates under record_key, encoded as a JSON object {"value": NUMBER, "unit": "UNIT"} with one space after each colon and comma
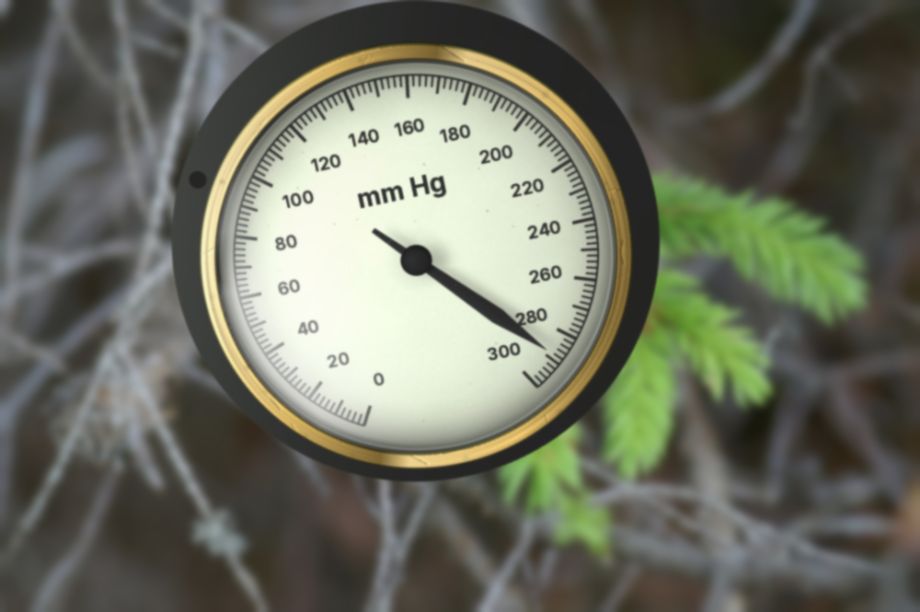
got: {"value": 288, "unit": "mmHg"}
